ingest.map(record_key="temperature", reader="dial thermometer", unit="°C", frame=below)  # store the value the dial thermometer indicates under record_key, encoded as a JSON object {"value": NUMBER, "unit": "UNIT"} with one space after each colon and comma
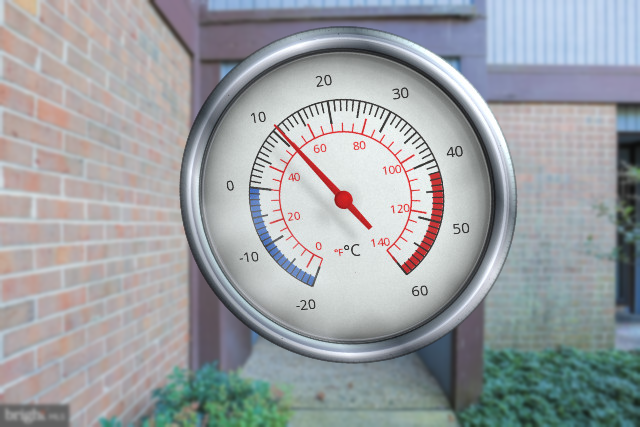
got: {"value": 11, "unit": "°C"}
